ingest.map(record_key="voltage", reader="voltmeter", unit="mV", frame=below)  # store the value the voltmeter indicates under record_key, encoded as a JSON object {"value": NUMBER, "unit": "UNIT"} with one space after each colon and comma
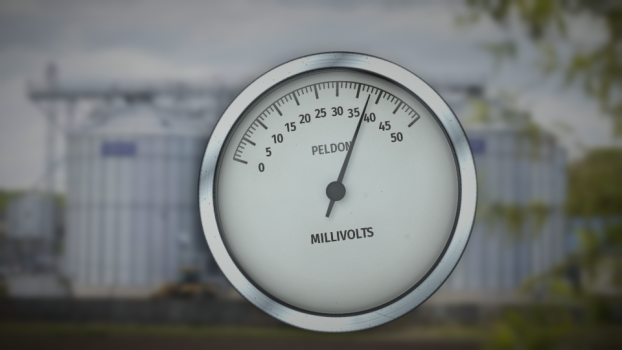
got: {"value": 38, "unit": "mV"}
